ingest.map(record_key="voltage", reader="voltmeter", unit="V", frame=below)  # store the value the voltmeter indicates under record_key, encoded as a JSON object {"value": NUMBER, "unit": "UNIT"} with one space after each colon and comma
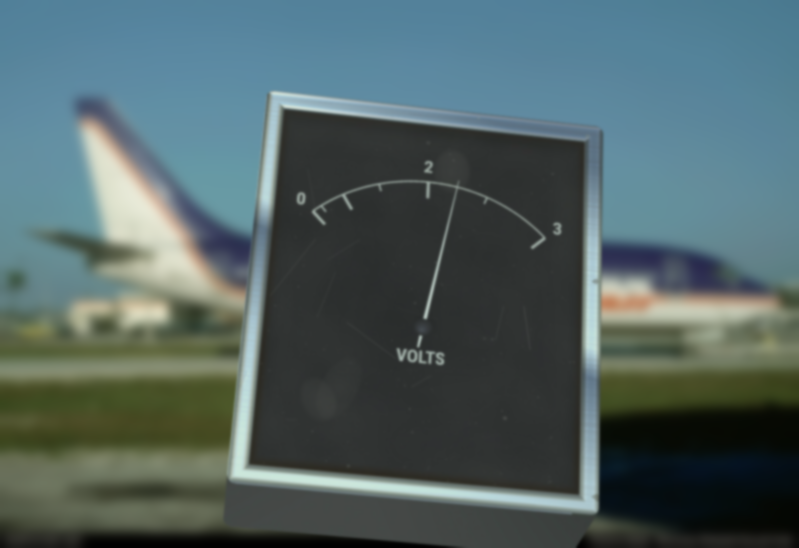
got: {"value": 2.25, "unit": "V"}
